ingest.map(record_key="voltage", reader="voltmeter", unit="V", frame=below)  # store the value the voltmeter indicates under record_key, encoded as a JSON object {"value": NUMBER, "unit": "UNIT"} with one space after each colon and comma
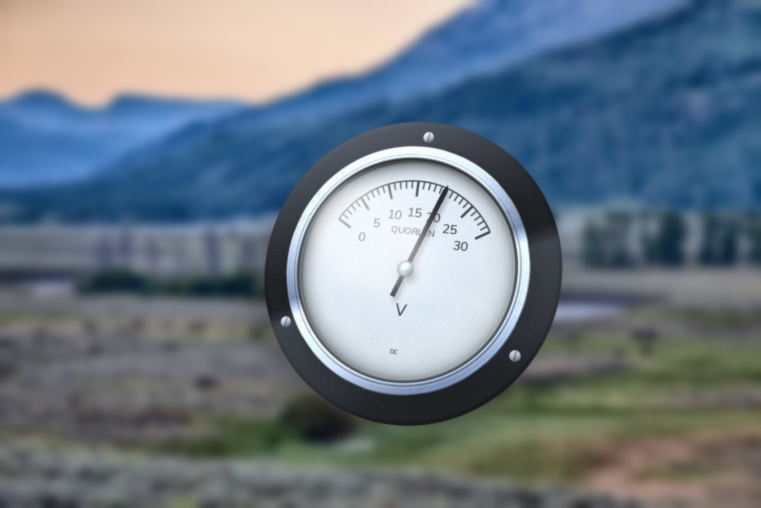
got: {"value": 20, "unit": "V"}
